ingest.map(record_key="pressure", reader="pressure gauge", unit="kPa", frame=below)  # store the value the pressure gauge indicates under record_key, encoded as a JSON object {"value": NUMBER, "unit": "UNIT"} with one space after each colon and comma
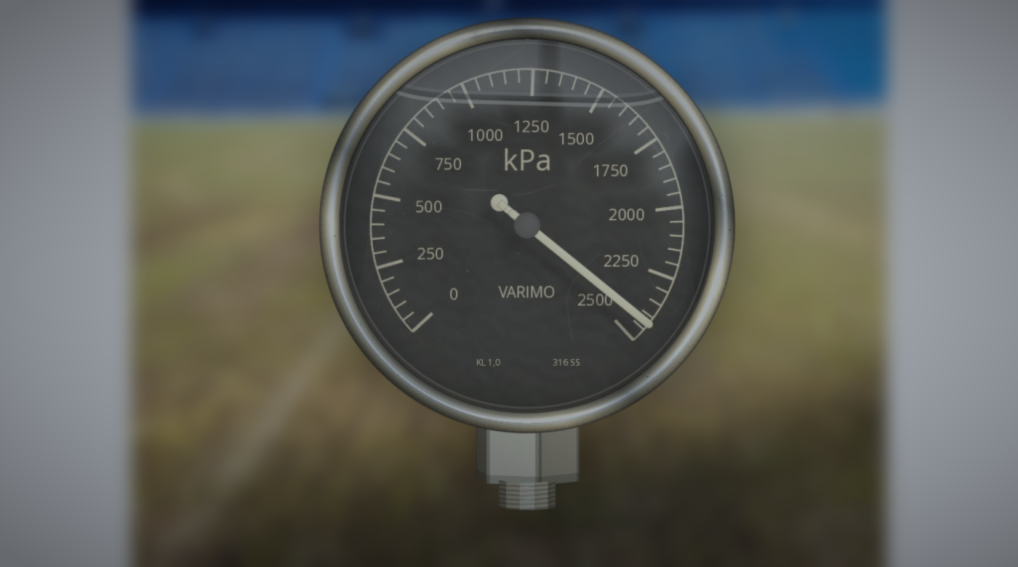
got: {"value": 2425, "unit": "kPa"}
